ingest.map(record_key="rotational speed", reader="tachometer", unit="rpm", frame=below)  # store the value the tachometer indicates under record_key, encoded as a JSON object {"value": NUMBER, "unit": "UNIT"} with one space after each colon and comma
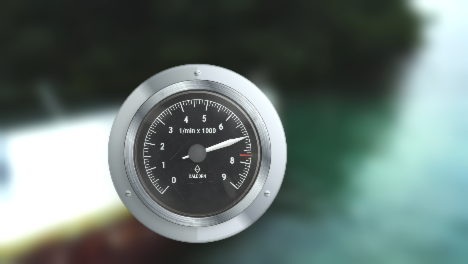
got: {"value": 7000, "unit": "rpm"}
